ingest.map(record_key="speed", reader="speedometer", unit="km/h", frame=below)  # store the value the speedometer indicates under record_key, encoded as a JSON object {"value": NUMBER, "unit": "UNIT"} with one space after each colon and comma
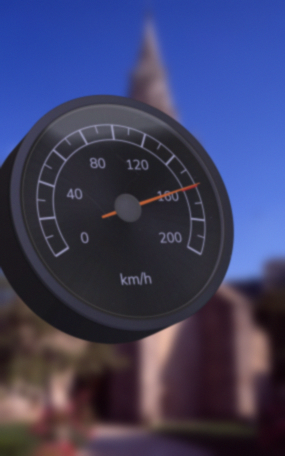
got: {"value": 160, "unit": "km/h"}
